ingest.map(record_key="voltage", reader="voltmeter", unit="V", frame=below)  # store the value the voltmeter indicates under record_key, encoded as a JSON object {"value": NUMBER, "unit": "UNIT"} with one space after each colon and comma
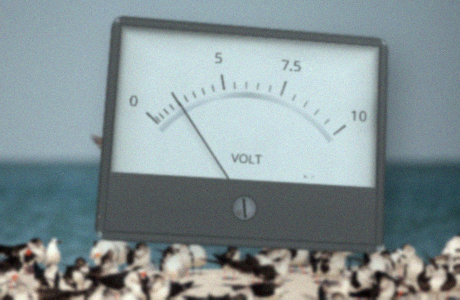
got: {"value": 2.5, "unit": "V"}
